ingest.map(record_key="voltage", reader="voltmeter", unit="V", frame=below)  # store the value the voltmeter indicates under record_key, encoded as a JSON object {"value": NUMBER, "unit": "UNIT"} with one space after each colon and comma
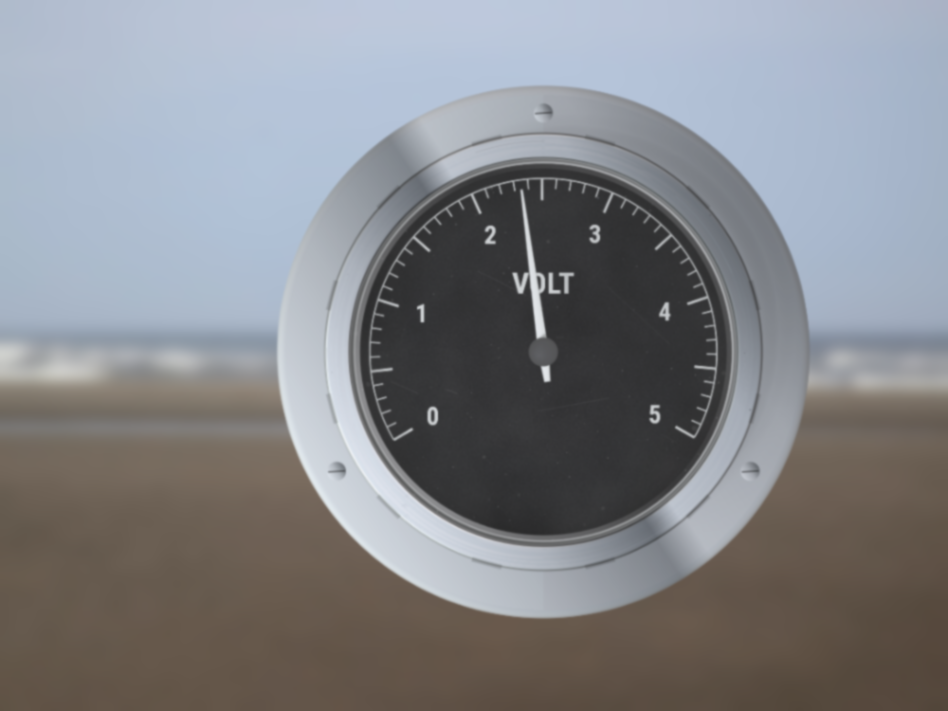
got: {"value": 2.35, "unit": "V"}
